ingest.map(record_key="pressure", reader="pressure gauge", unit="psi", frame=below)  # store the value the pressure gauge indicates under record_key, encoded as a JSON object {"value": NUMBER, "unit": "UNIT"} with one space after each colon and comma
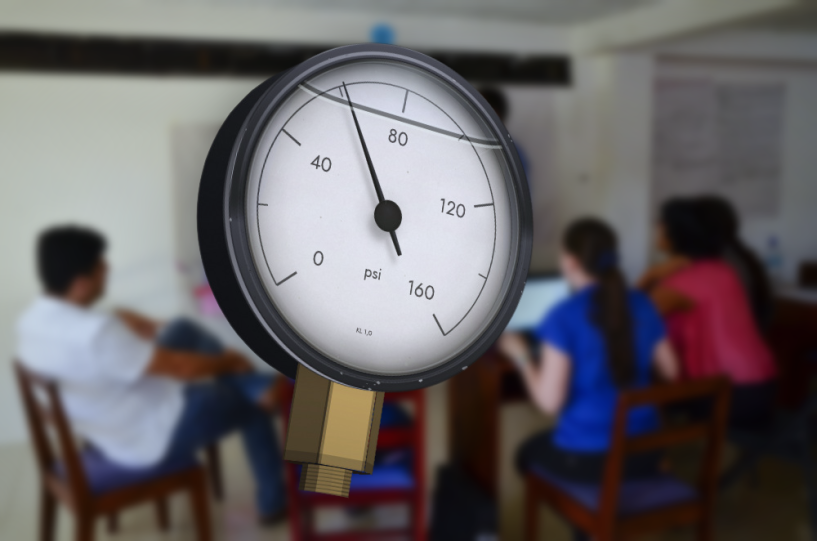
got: {"value": 60, "unit": "psi"}
